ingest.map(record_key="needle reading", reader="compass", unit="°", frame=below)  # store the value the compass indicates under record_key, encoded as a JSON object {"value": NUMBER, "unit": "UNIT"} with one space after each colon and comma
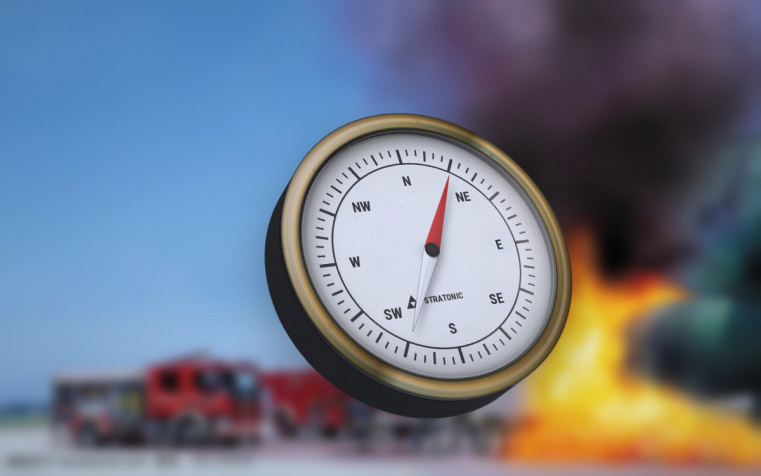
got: {"value": 30, "unit": "°"}
